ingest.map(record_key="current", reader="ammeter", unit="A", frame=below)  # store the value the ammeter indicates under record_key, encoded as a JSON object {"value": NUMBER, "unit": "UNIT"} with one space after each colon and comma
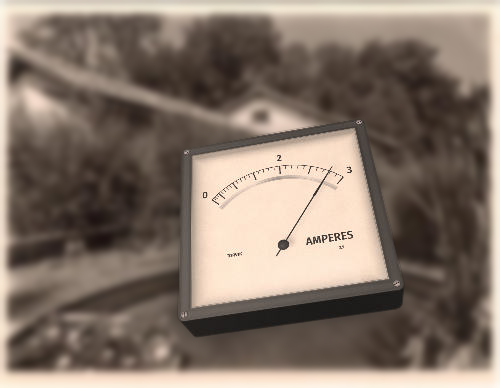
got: {"value": 2.8, "unit": "A"}
